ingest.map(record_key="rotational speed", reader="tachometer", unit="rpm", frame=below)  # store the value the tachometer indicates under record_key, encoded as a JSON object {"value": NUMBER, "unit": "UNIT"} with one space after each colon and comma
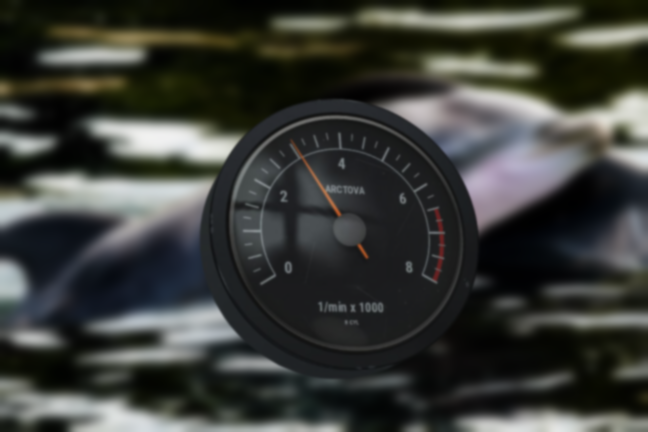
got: {"value": 3000, "unit": "rpm"}
